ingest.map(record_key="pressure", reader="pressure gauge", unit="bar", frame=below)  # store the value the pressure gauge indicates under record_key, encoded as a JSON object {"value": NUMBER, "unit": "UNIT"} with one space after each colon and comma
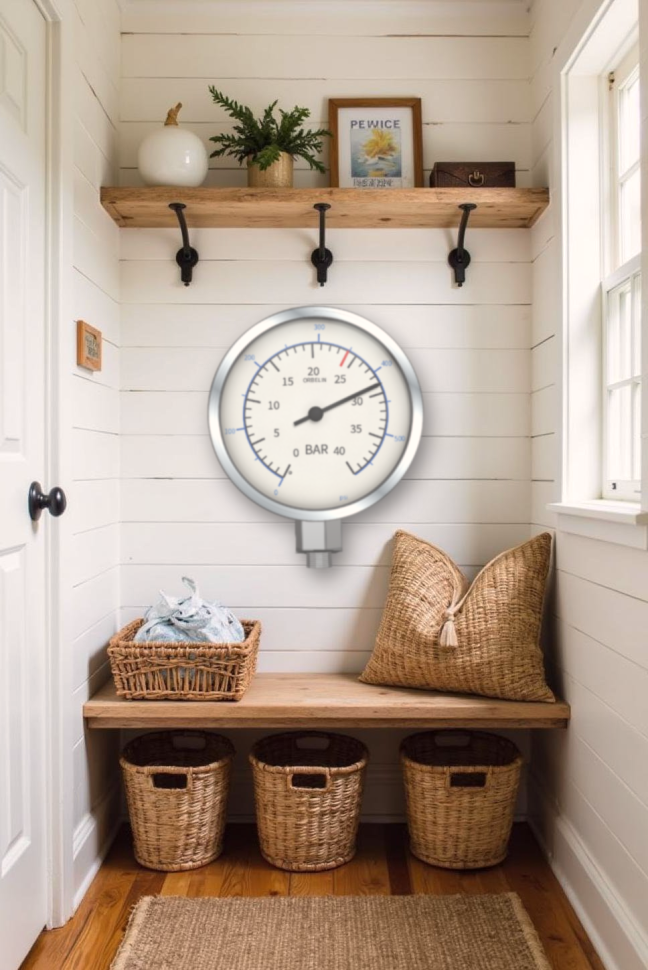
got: {"value": 29, "unit": "bar"}
